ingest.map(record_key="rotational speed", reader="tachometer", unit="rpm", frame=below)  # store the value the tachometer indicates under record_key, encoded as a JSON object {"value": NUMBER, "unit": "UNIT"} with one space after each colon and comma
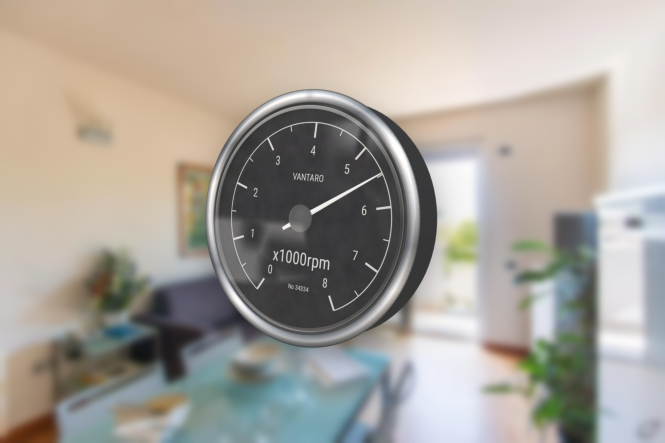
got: {"value": 5500, "unit": "rpm"}
